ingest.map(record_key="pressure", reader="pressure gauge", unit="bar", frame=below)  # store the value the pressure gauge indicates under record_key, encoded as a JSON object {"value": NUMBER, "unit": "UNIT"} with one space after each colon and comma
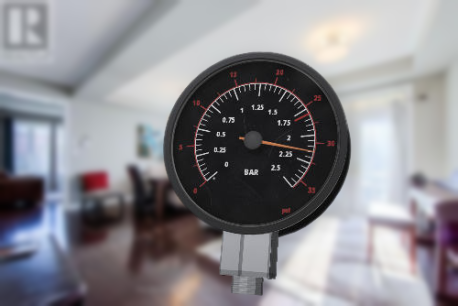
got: {"value": 2.15, "unit": "bar"}
